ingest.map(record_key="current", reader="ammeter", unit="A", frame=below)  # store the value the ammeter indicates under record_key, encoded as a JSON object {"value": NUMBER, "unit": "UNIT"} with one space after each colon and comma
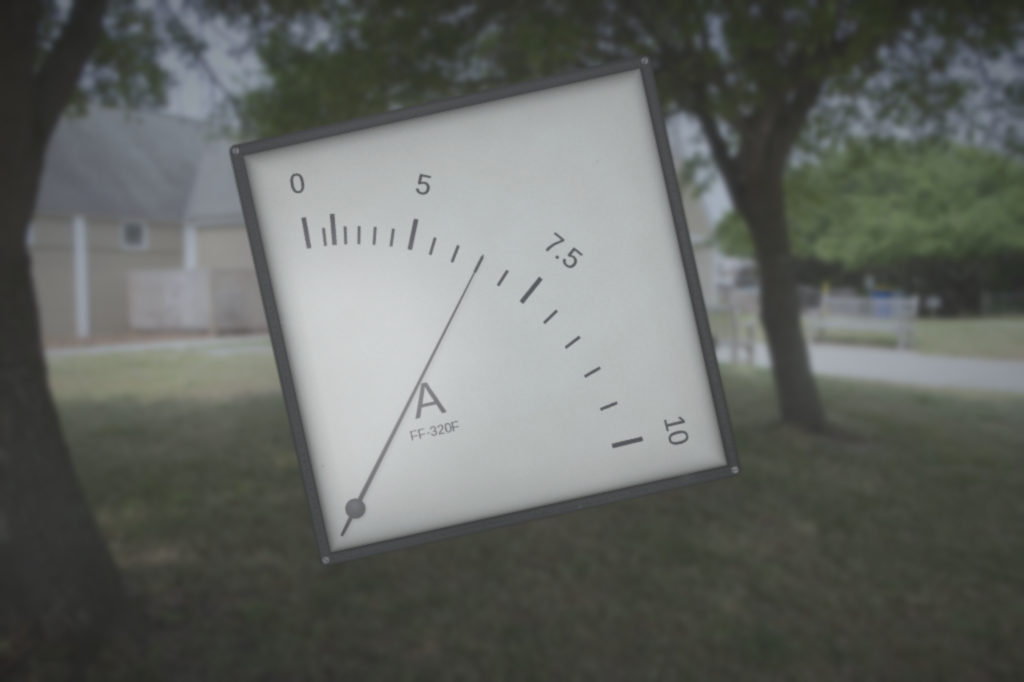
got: {"value": 6.5, "unit": "A"}
